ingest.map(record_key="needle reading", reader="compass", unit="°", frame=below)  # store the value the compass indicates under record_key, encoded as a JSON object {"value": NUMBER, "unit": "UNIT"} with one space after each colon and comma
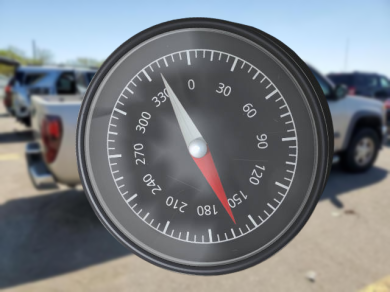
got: {"value": 160, "unit": "°"}
